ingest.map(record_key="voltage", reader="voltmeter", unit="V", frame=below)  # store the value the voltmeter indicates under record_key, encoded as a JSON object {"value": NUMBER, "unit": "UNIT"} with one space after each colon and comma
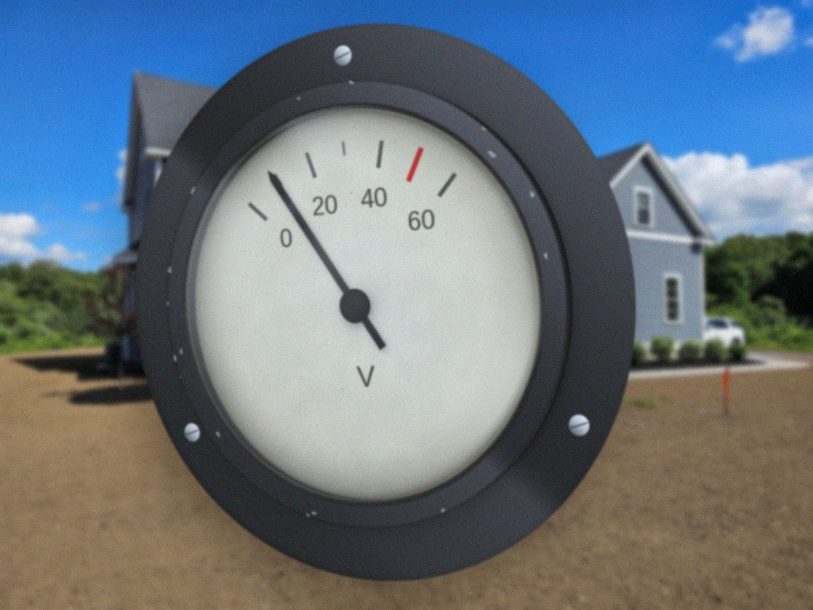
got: {"value": 10, "unit": "V"}
